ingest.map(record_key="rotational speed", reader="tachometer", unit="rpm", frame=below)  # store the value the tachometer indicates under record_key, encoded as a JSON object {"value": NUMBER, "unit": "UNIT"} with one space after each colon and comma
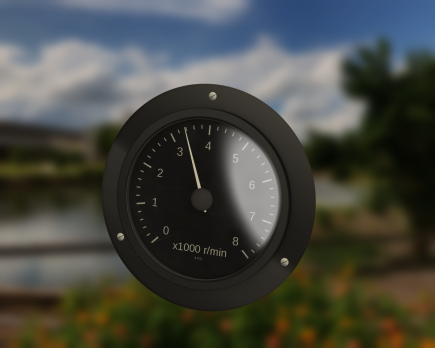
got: {"value": 3400, "unit": "rpm"}
